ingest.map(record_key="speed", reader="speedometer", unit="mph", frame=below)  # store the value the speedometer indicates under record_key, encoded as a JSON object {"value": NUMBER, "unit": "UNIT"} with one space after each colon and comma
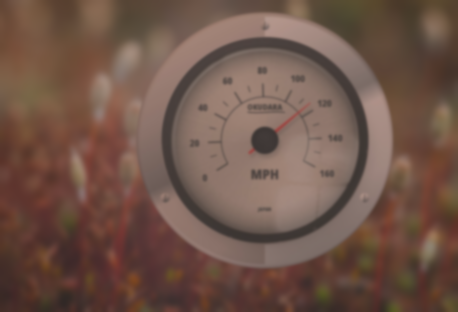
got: {"value": 115, "unit": "mph"}
